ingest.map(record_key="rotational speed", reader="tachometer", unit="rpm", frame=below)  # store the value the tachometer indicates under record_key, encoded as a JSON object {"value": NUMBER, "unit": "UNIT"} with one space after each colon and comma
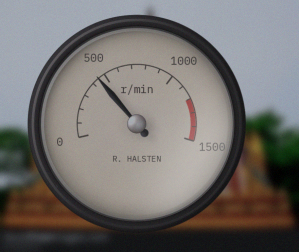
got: {"value": 450, "unit": "rpm"}
